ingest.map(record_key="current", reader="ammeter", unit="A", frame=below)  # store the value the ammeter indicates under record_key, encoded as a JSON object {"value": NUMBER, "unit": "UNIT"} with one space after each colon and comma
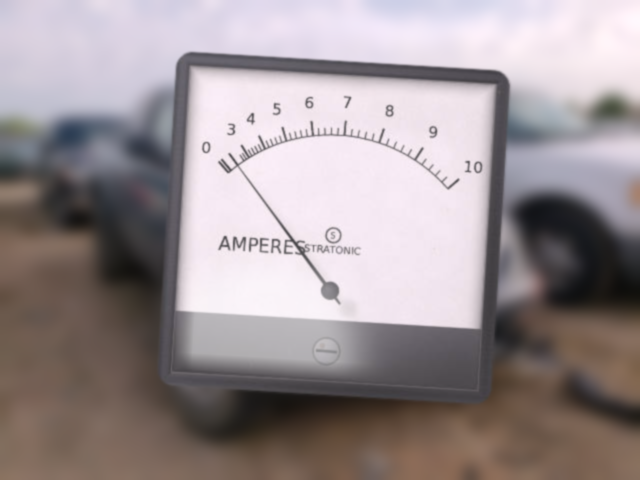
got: {"value": 2, "unit": "A"}
